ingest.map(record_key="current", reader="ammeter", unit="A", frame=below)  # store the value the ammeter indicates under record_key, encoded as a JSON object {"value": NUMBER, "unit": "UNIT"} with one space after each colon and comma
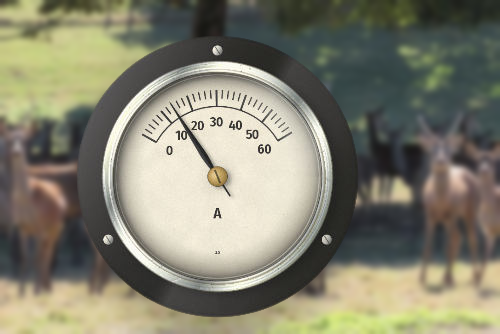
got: {"value": 14, "unit": "A"}
